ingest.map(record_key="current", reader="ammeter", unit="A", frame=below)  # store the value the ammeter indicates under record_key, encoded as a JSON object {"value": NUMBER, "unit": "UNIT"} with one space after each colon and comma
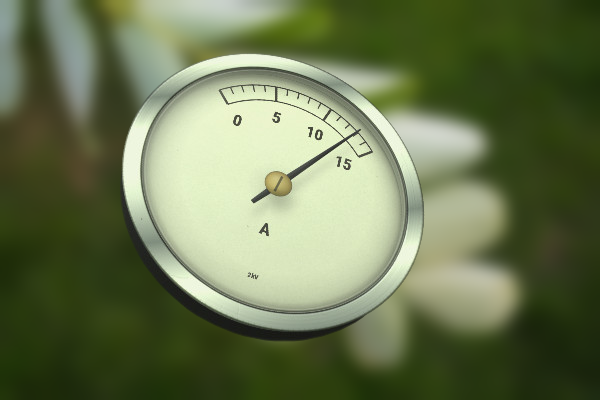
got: {"value": 13, "unit": "A"}
